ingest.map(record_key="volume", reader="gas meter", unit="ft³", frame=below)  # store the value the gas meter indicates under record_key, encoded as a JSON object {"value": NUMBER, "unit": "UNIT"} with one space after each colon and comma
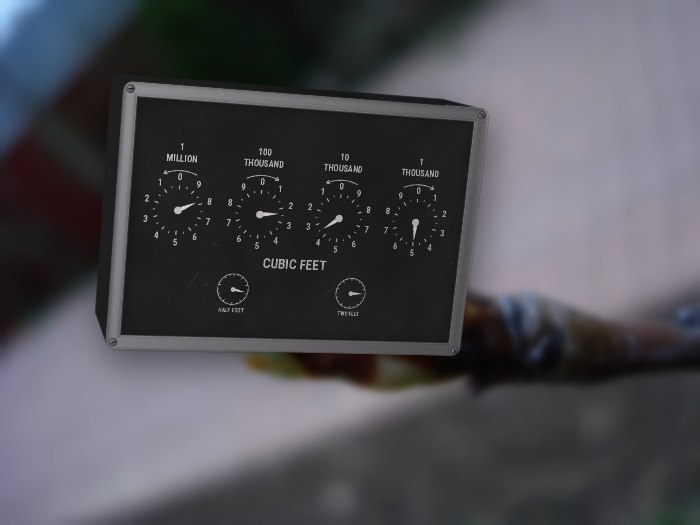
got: {"value": 823500, "unit": "ft³"}
